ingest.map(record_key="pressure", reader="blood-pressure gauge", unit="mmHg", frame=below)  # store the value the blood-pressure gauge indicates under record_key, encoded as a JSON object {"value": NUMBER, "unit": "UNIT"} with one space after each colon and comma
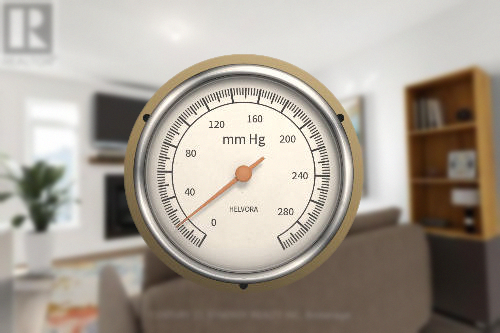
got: {"value": 20, "unit": "mmHg"}
